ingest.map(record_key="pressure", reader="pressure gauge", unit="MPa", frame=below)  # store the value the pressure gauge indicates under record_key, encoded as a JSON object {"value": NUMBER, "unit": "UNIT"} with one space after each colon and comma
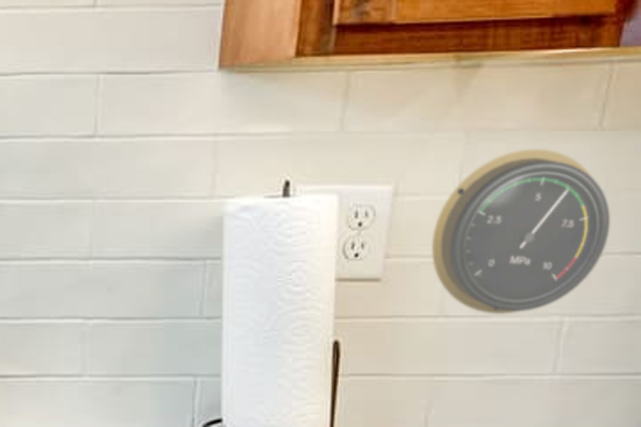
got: {"value": 6, "unit": "MPa"}
